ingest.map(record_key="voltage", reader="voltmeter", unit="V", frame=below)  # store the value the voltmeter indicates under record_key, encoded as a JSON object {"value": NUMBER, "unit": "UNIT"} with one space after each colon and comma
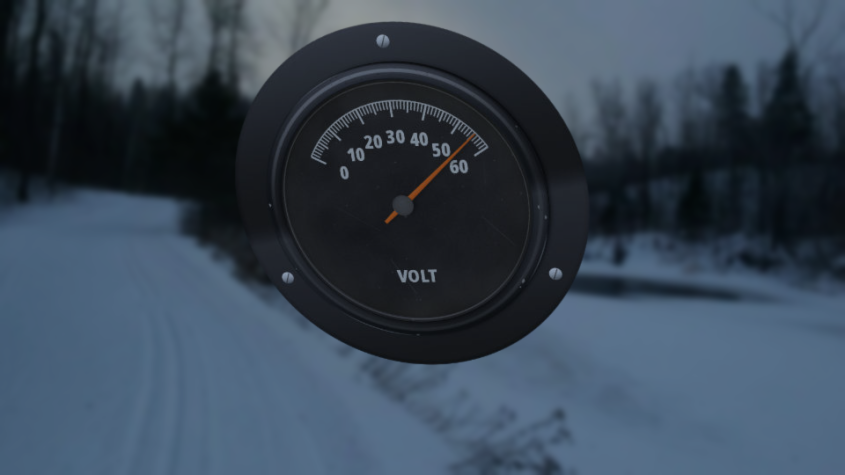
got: {"value": 55, "unit": "V"}
